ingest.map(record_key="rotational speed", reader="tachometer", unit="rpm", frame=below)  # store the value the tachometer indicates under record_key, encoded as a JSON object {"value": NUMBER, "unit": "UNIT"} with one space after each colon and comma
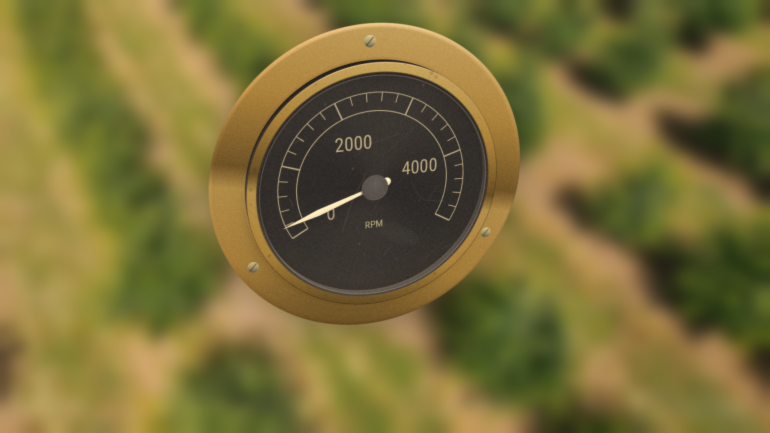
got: {"value": 200, "unit": "rpm"}
